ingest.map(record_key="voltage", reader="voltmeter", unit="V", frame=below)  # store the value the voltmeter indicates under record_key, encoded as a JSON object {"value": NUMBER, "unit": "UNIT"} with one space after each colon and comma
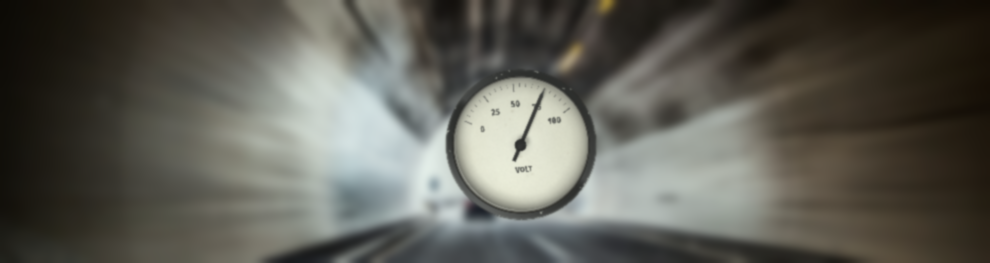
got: {"value": 75, "unit": "V"}
